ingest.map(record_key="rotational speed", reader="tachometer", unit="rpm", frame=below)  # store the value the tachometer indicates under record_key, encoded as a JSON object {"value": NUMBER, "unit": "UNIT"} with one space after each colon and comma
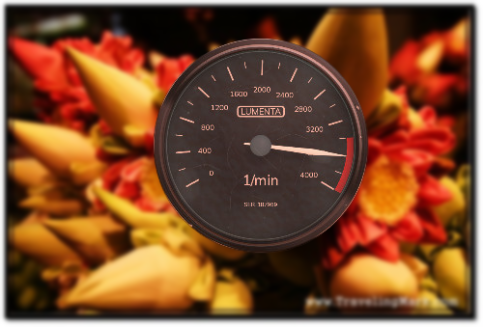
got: {"value": 3600, "unit": "rpm"}
